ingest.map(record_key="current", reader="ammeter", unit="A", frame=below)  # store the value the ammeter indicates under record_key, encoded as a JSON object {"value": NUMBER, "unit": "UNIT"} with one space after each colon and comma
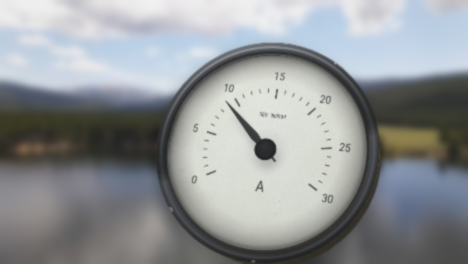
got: {"value": 9, "unit": "A"}
